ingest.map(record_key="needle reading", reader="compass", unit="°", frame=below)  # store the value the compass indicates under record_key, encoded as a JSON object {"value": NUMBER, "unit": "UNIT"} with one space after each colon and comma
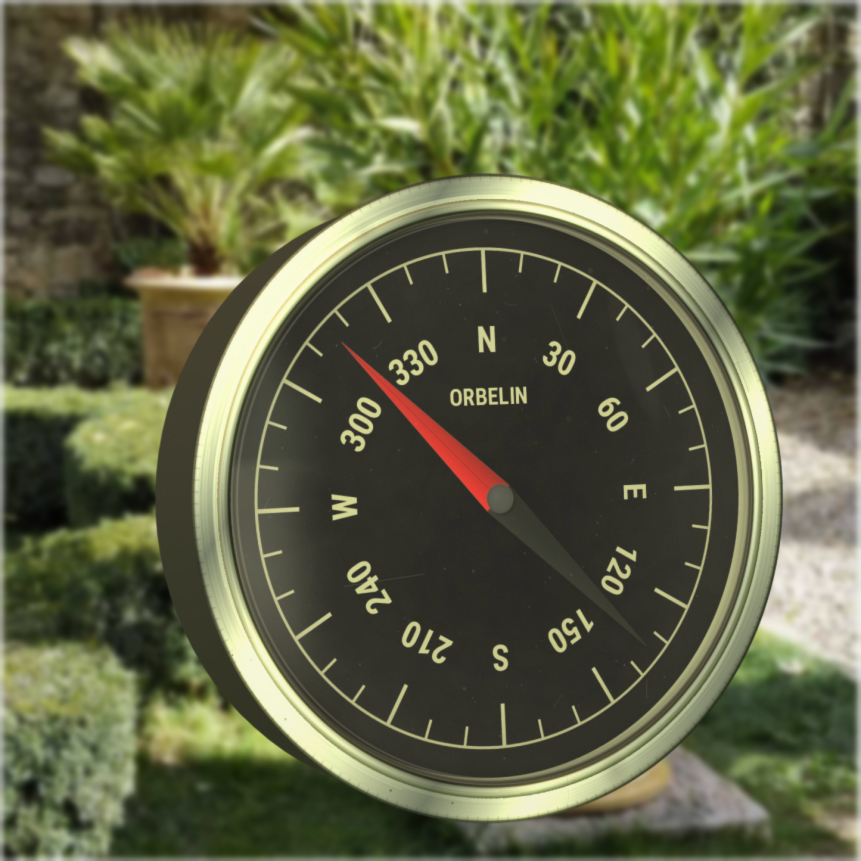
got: {"value": 315, "unit": "°"}
